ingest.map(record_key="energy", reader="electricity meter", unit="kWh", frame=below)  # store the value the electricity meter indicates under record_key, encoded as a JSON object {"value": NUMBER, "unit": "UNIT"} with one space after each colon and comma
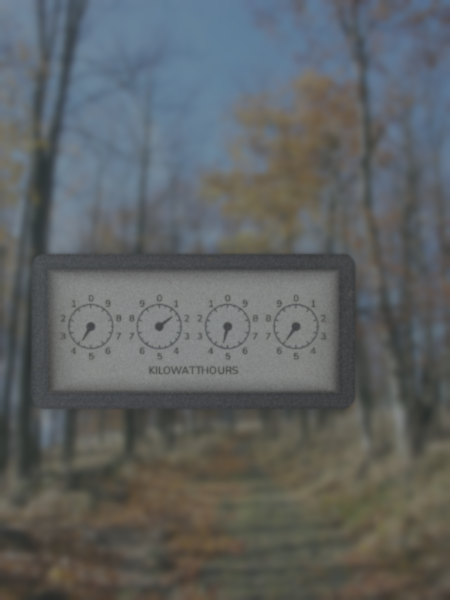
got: {"value": 4146, "unit": "kWh"}
